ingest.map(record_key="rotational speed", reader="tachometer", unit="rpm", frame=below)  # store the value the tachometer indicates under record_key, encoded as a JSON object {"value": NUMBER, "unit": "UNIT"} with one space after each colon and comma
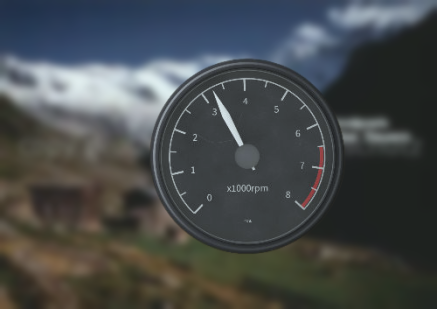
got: {"value": 3250, "unit": "rpm"}
